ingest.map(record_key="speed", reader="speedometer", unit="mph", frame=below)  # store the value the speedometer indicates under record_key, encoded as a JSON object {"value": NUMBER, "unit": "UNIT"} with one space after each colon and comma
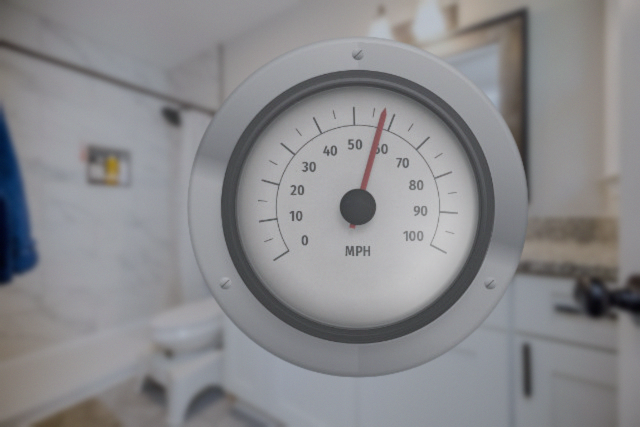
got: {"value": 57.5, "unit": "mph"}
